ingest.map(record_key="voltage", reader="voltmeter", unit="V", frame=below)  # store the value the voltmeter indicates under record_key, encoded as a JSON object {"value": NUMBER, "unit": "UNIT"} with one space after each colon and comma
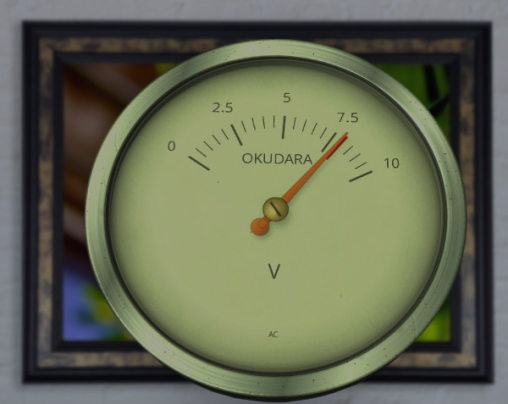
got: {"value": 8, "unit": "V"}
